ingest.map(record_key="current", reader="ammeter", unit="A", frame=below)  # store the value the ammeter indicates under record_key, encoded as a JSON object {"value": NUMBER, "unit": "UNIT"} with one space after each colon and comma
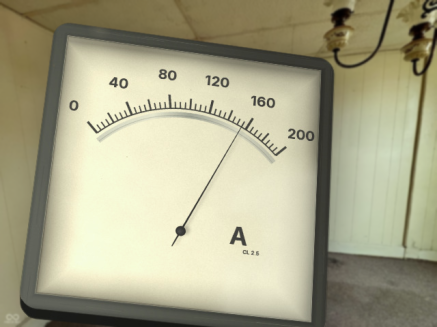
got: {"value": 155, "unit": "A"}
